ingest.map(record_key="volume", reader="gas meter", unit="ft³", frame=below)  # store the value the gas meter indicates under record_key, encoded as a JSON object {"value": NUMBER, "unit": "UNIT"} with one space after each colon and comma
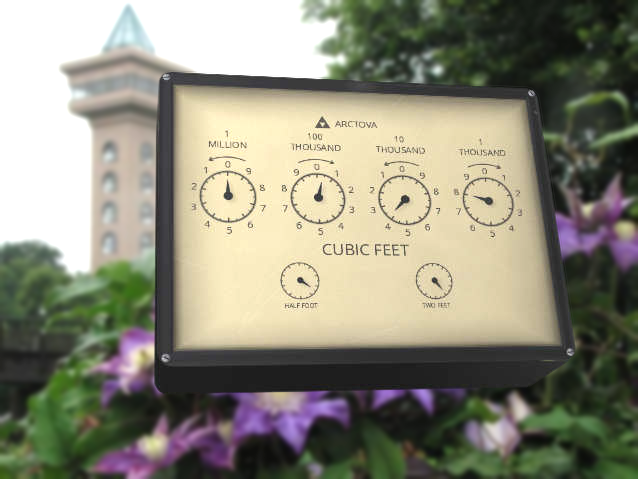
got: {"value": 3800, "unit": "ft³"}
